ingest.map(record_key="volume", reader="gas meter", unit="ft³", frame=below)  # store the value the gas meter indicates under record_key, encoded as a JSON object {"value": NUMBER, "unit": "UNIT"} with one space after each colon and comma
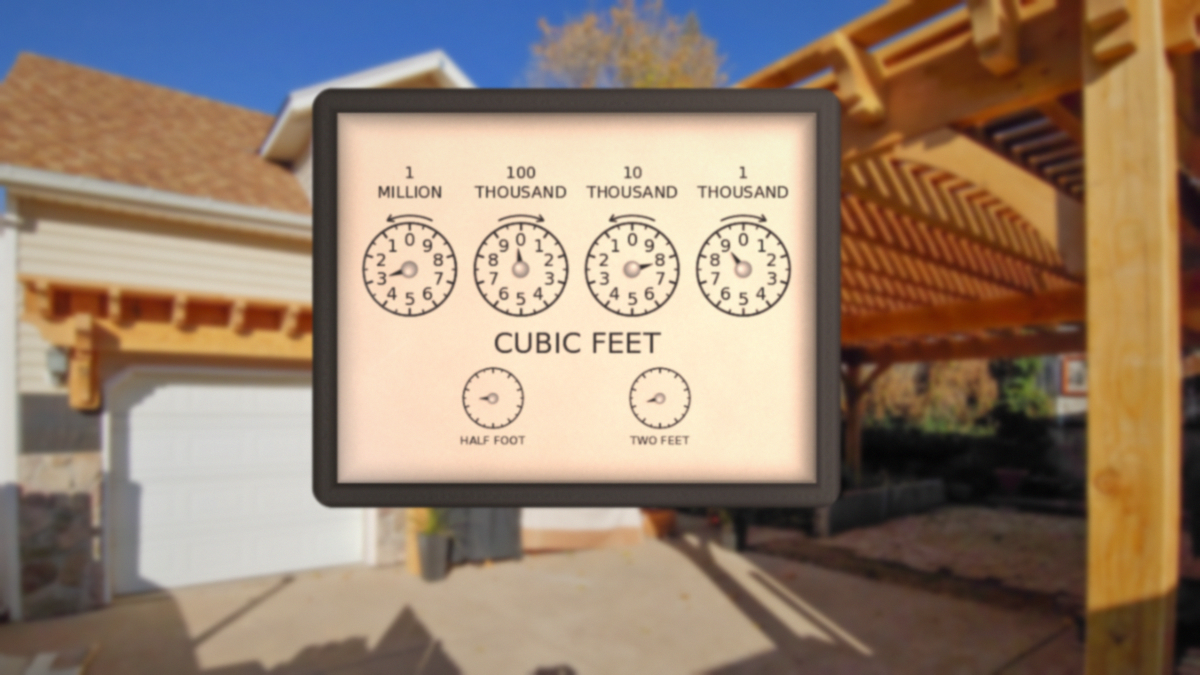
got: {"value": 297900, "unit": "ft³"}
